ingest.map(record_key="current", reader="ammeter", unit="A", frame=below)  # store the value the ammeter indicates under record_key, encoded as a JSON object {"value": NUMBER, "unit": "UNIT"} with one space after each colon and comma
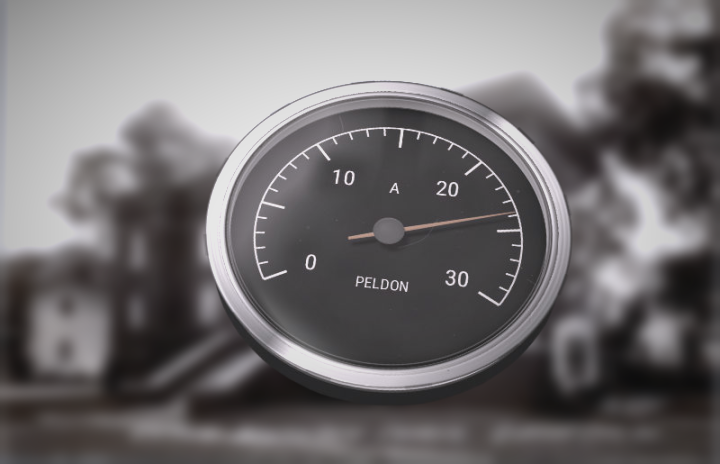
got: {"value": 24, "unit": "A"}
